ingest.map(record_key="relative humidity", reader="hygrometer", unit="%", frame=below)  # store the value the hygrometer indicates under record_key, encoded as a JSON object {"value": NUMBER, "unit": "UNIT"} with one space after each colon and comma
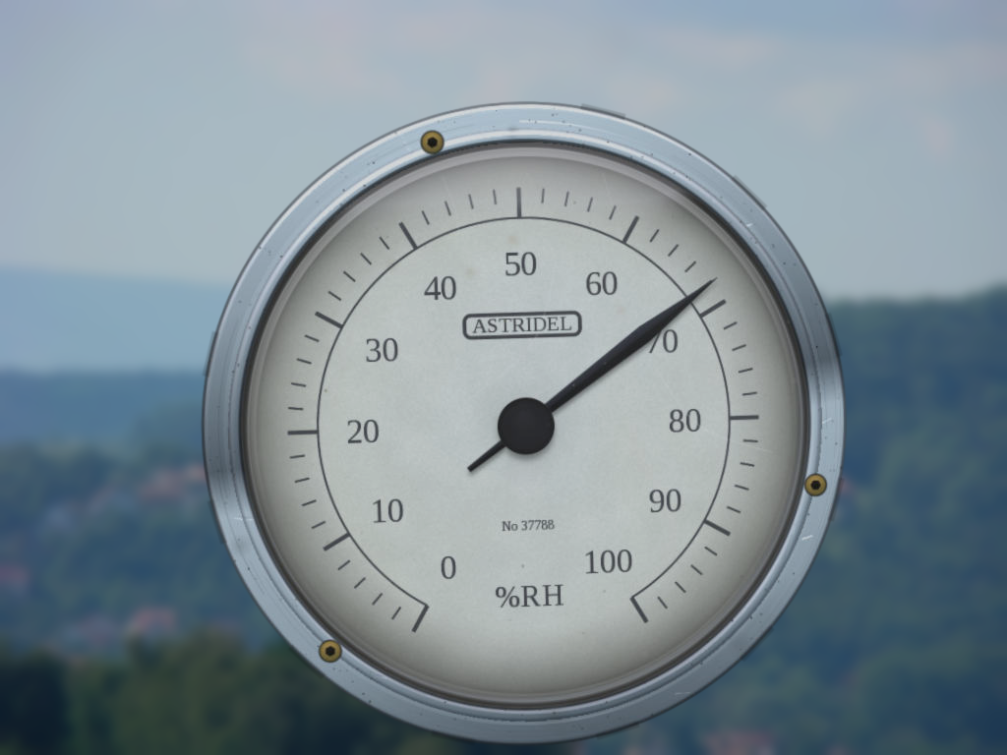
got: {"value": 68, "unit": "%"}
